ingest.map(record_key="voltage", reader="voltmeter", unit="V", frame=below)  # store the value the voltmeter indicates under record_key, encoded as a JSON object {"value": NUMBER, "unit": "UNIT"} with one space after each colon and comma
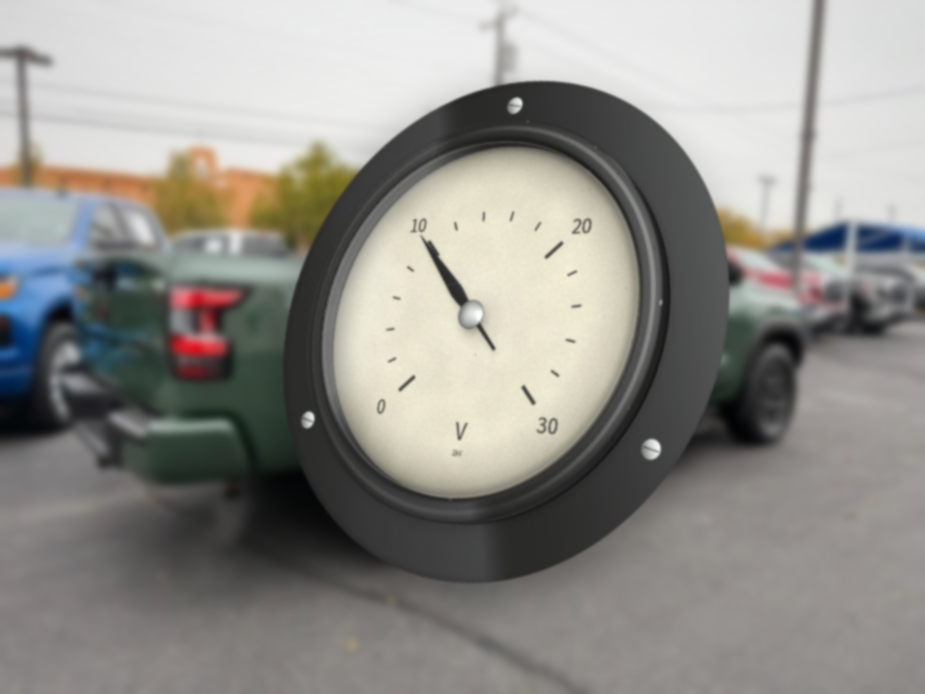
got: {"value": 10, "unit": "V"}
